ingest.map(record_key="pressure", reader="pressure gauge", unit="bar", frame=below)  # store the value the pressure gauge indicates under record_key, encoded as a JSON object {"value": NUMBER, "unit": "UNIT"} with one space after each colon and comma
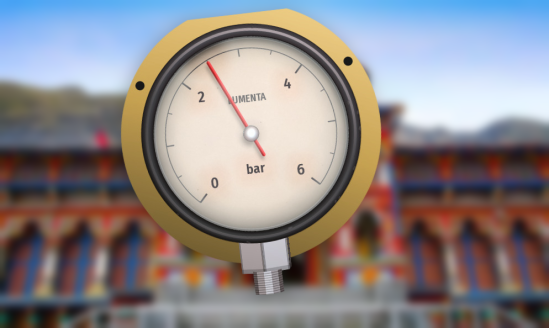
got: {"value": 2.5, "unit": "bar"}
